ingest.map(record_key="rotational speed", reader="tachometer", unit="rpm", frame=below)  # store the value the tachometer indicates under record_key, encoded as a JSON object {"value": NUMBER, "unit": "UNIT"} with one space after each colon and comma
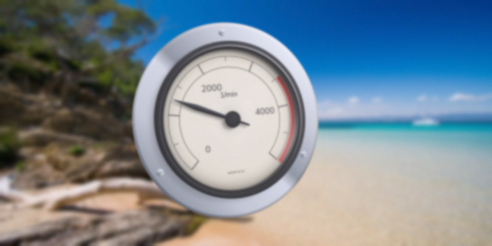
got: {"value": 1250, "unit": "rpm"}
